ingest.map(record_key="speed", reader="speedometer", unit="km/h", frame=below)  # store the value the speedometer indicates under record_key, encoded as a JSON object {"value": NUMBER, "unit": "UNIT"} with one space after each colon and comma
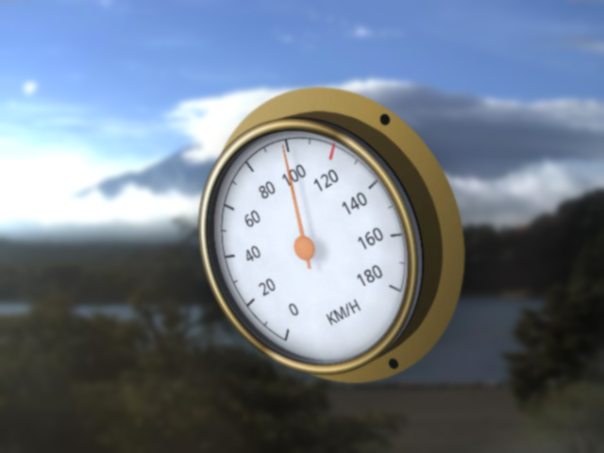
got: {"value": 100, "unit": "km/h"}
